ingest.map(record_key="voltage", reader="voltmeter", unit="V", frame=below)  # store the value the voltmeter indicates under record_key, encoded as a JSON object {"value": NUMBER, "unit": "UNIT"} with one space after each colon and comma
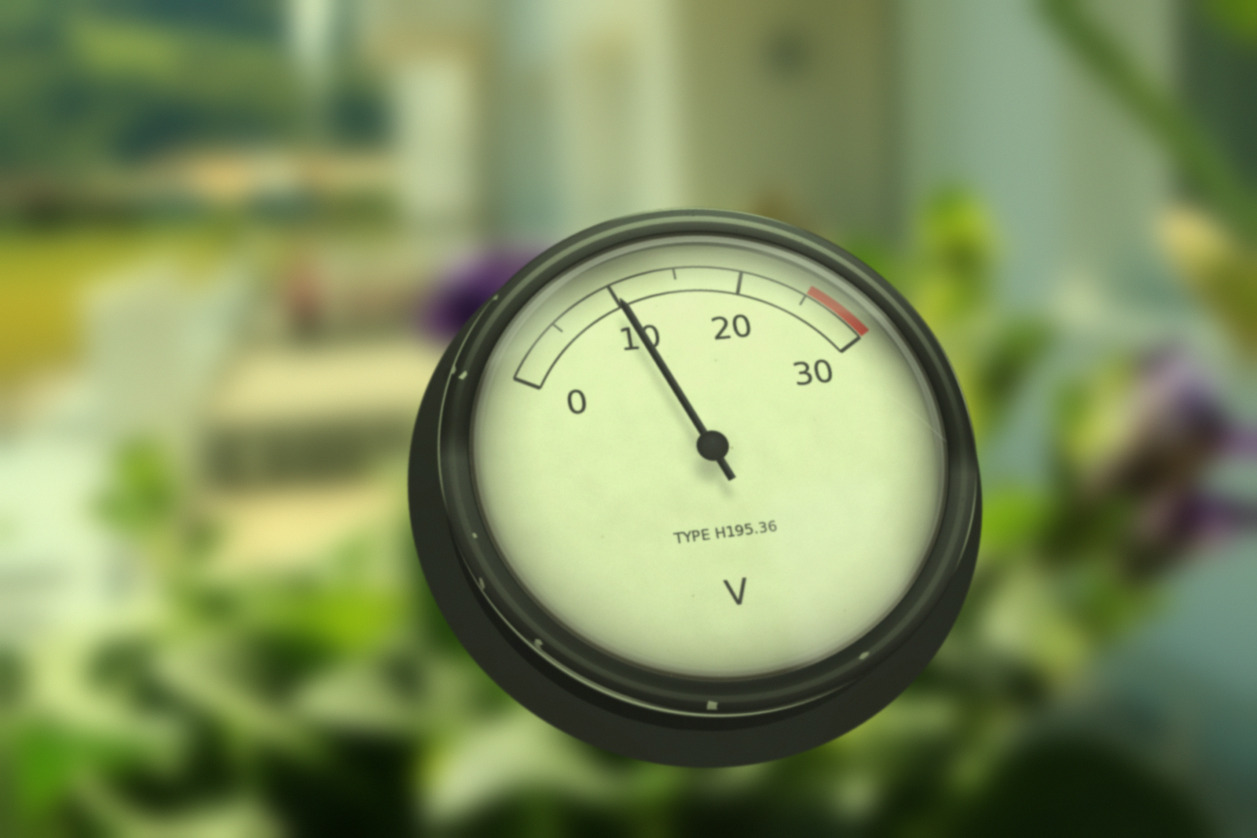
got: {"value": 10, "unit": "V"}
